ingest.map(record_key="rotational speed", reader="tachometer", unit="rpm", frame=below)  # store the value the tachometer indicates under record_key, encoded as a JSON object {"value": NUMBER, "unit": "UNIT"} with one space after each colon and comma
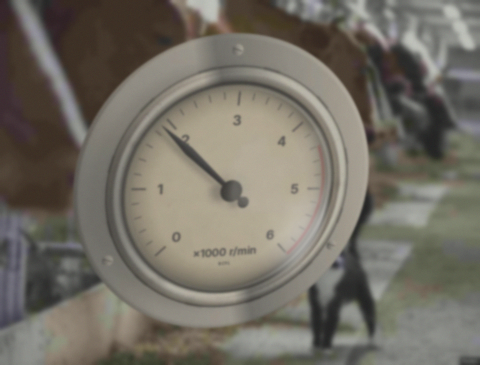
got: {"value": 1900, "unit": "rpm"}
